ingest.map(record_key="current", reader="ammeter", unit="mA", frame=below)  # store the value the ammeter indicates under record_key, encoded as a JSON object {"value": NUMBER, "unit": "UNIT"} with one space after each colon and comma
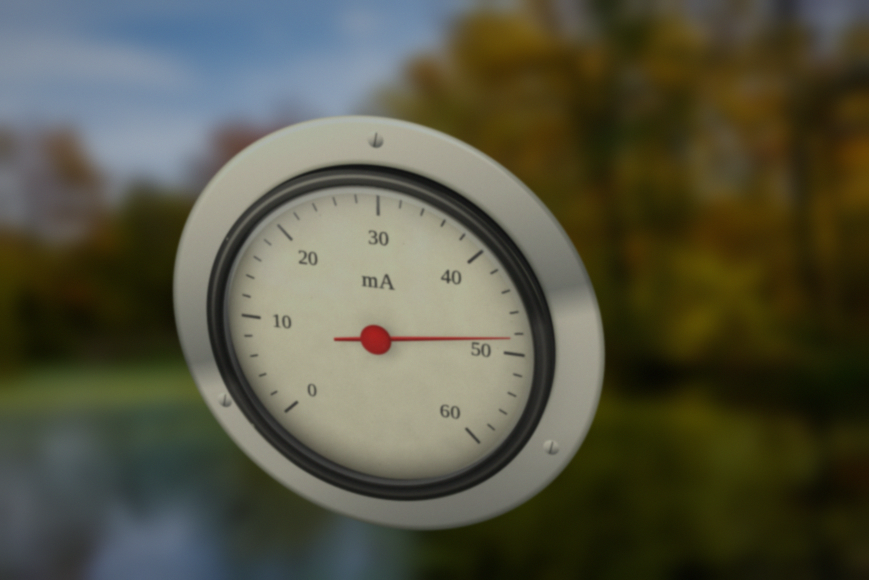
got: {"value": 48, "unit": "mA"}
